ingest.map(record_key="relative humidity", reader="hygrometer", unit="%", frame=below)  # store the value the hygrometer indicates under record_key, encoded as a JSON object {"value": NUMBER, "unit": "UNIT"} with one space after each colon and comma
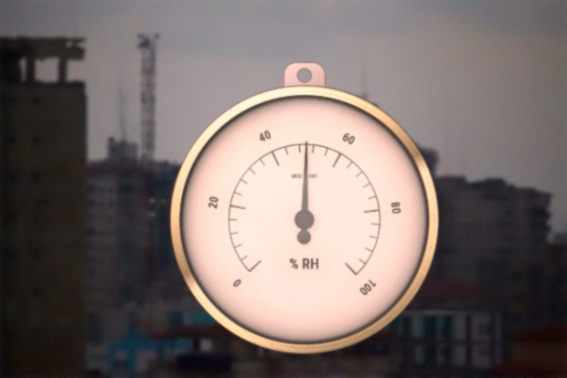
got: {"value": 50, "unit": "%"}
